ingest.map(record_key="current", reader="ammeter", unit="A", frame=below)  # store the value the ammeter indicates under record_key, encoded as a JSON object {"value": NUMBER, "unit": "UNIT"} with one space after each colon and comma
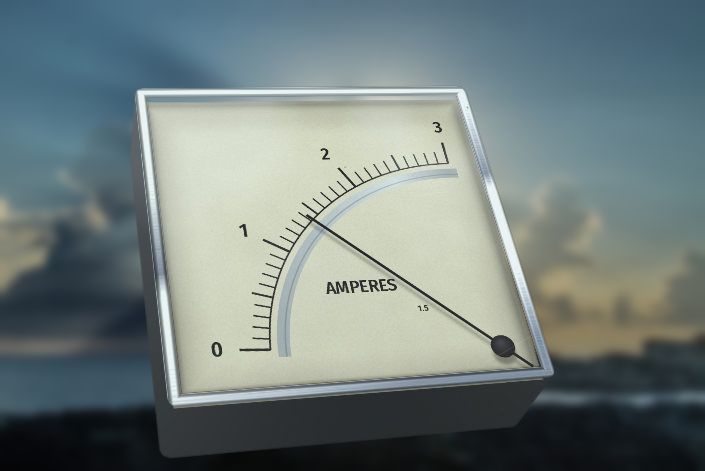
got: {"value": 1.4, "unit": "A"}
